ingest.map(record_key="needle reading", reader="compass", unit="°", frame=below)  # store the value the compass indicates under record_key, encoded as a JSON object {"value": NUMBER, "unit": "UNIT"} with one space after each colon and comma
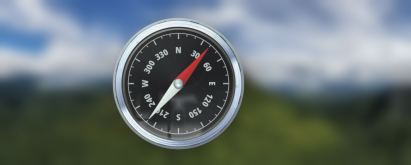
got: {"value": 40, "unit": "°"}
